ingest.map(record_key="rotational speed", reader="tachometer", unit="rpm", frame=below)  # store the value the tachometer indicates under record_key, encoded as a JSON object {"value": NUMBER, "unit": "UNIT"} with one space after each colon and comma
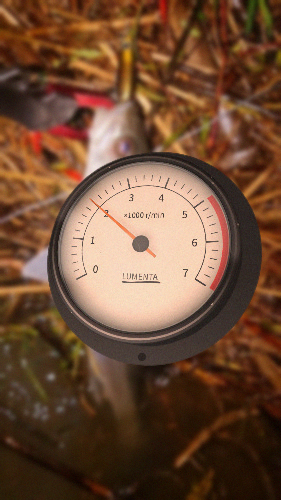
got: {"value": 2000, "unit": "rpm"}
